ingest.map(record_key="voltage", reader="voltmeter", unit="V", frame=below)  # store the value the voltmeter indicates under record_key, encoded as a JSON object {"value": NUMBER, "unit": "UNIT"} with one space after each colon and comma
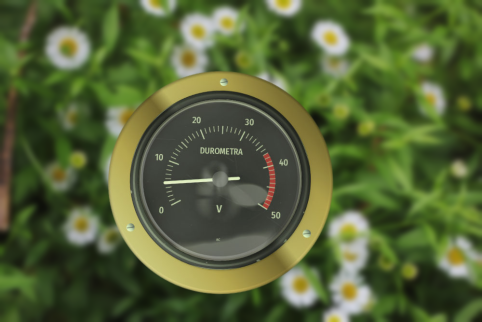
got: {"value": 5, "unit": "V"}
